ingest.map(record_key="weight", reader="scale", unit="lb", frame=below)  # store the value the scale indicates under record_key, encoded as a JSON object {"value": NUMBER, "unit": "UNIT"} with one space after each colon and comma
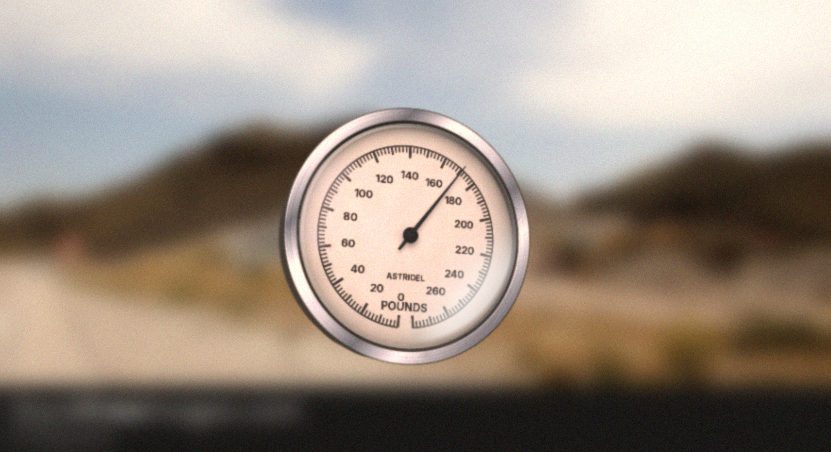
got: {"value": 170, "unit": "lb"}
